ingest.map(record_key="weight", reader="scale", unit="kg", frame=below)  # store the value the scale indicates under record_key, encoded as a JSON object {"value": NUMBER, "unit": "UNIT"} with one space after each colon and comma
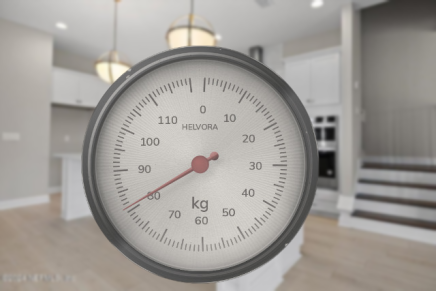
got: {"value": 81, "unit": "kg"}
